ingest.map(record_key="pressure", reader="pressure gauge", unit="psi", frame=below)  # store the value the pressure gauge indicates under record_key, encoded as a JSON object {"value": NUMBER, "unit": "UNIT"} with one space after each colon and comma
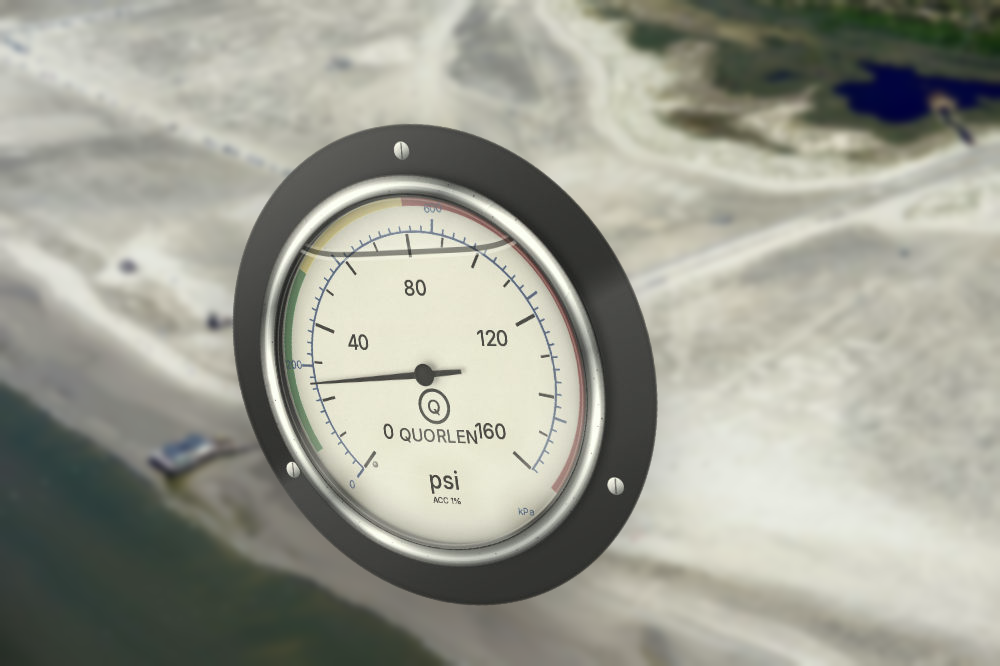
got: {"value": 25, "unit": "psi"}
